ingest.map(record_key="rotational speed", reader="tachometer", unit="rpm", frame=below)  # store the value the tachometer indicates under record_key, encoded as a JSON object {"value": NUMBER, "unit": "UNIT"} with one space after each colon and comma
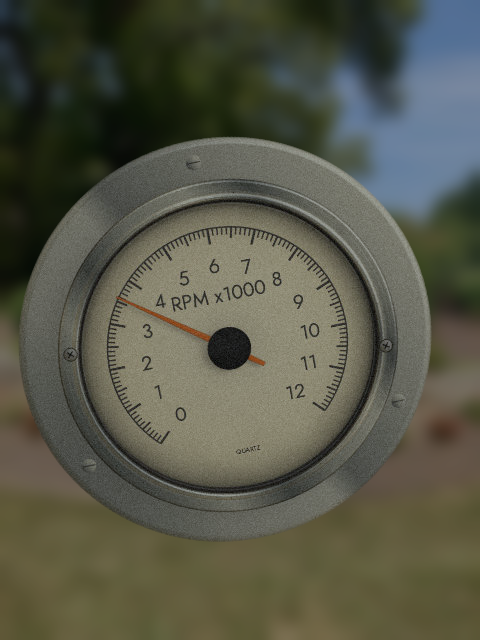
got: {"value": 3600, "unit": "rpm"}
